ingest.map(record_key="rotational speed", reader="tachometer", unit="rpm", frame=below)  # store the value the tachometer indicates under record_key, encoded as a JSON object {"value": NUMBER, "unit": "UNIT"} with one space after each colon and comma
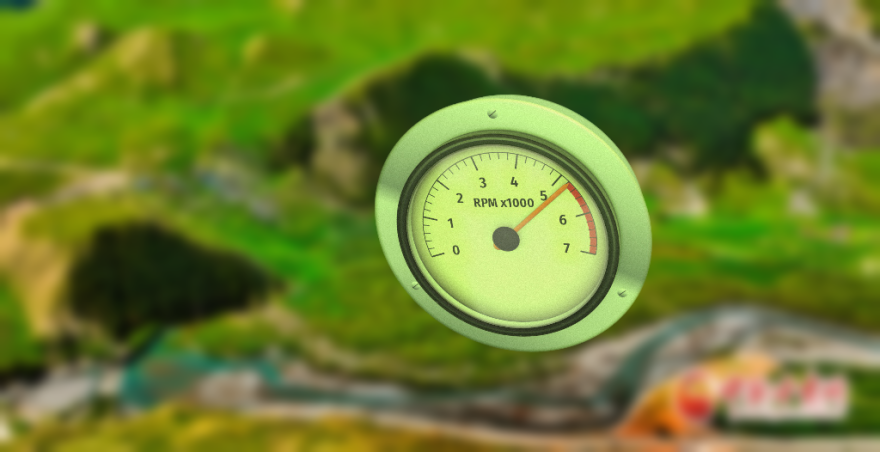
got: {"value": 5200, "unit": "rpm"}
